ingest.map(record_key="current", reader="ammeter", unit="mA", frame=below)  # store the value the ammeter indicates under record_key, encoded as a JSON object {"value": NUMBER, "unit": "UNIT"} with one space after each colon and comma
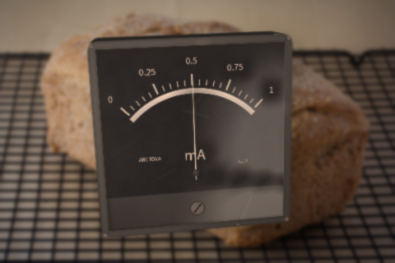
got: {"value": 0.5, "unit": "mA"}
